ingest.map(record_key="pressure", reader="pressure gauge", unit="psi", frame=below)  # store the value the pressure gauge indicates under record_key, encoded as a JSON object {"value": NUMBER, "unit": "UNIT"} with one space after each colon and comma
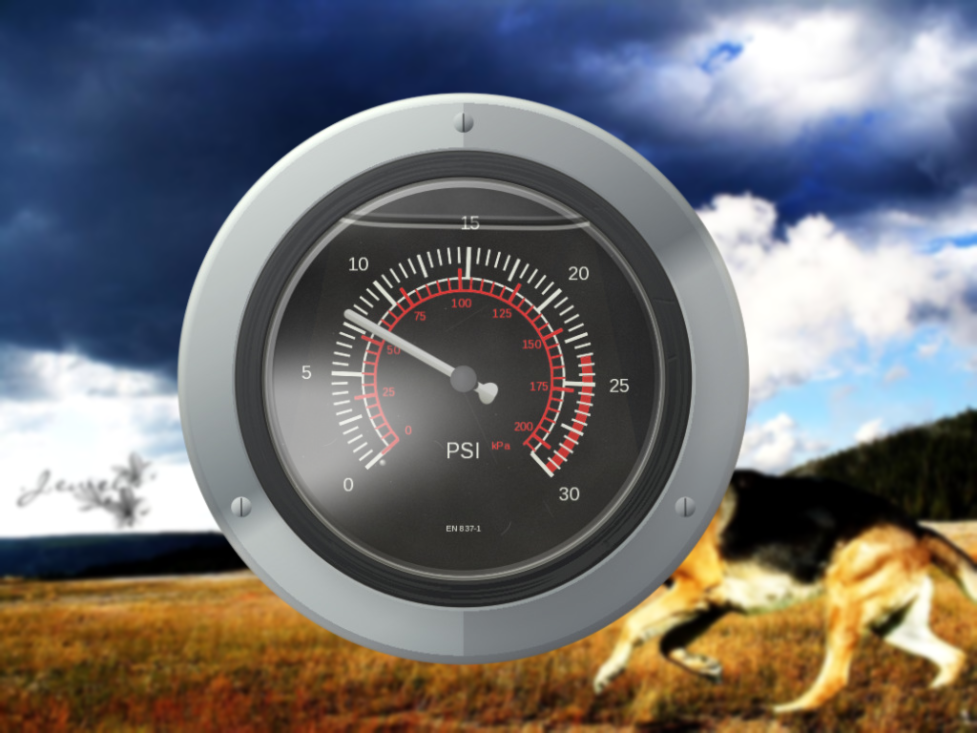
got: {"value": 8, "unit": "psi"}
